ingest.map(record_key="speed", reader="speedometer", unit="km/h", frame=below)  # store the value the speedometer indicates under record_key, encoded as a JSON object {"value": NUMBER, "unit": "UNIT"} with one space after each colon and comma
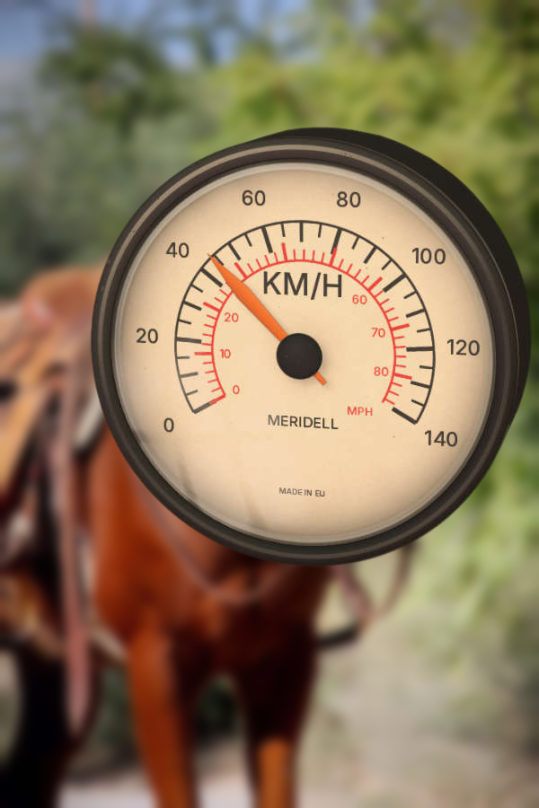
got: {"value": 45, "unit": "km/h"}
